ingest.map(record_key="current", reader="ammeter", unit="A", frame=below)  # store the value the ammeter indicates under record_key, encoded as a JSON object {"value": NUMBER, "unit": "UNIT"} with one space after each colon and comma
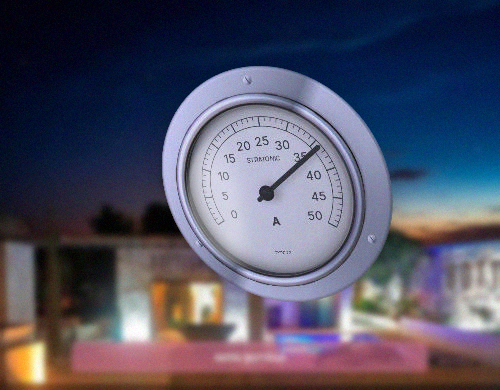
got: {"value": 36, "unit": "A"}
